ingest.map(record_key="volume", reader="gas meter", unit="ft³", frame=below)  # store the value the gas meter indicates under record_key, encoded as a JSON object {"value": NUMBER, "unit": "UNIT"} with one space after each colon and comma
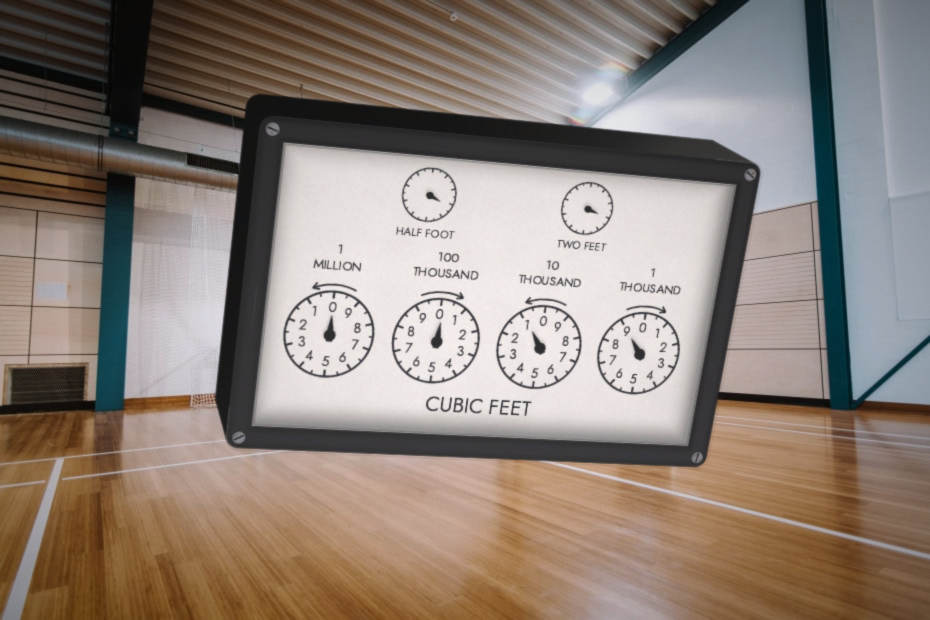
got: {"value": 900, "unit": "ft³"}
